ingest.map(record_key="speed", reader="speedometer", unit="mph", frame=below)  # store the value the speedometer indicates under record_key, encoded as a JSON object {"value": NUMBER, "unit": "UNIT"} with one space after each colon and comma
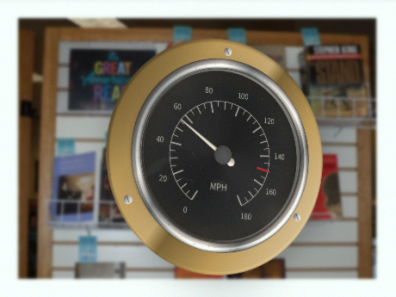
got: {"value": 55, "unit": "mph"}
